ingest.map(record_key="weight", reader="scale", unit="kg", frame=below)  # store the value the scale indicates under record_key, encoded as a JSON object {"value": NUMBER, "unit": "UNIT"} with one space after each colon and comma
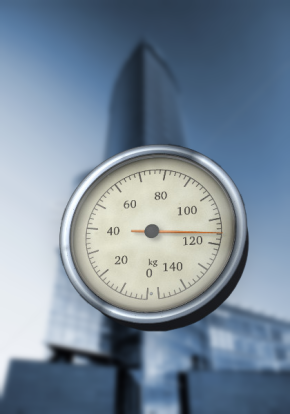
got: {"value": 116, "unit": "kg"}
